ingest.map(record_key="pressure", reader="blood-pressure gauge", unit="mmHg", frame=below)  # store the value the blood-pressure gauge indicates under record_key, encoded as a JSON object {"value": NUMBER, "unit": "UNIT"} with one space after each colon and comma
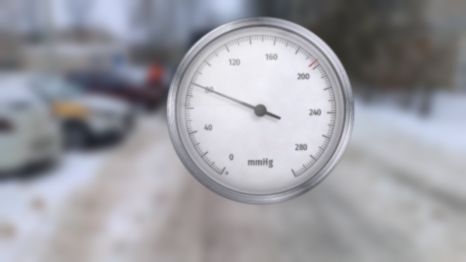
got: {"value": 80, "unit": "mmHg"}
